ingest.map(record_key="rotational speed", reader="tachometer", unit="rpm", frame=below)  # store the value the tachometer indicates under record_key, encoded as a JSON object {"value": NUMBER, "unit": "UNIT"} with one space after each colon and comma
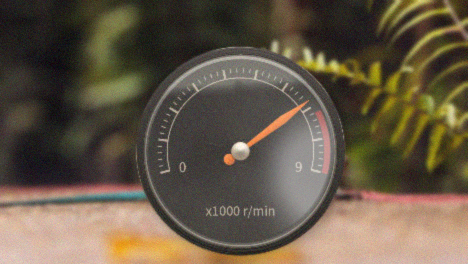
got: {"value": 6800, "unit": "rpm"}
